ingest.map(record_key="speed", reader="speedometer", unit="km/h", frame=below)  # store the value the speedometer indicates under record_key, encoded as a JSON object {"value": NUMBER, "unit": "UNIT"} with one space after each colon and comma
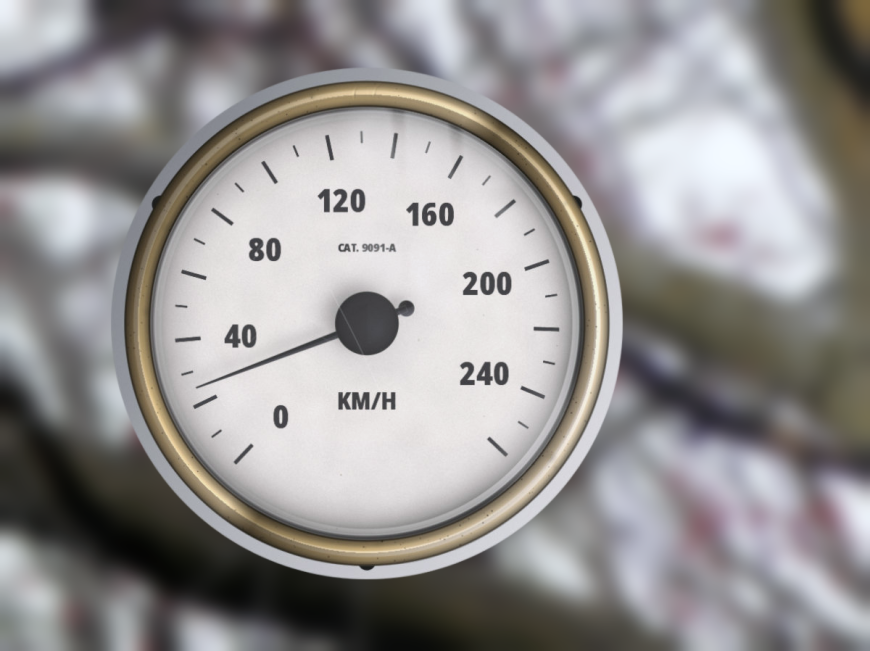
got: {"value": 25, "unit": "km/h"}
